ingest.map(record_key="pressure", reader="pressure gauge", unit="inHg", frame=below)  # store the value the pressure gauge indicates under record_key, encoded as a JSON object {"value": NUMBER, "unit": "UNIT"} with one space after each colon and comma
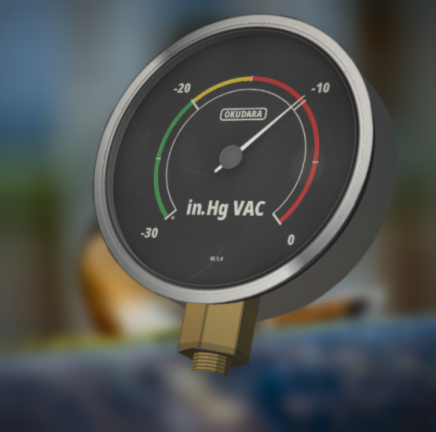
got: {"value": -10, "unit": "inHg"}
